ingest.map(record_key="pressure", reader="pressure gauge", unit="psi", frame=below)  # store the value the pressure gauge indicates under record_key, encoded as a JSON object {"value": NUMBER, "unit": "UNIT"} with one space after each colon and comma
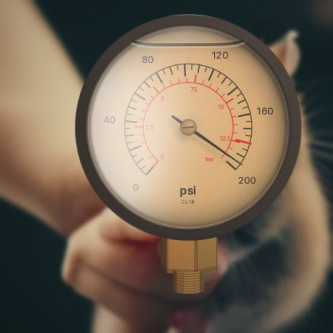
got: {"value": 195, "unit": "psi"}
